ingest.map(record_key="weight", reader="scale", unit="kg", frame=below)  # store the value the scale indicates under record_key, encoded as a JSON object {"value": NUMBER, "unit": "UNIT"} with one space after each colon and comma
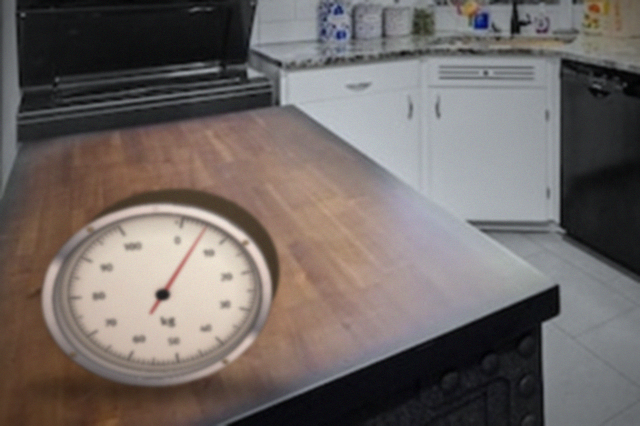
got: {"value": 5, "unit": "kg"}
